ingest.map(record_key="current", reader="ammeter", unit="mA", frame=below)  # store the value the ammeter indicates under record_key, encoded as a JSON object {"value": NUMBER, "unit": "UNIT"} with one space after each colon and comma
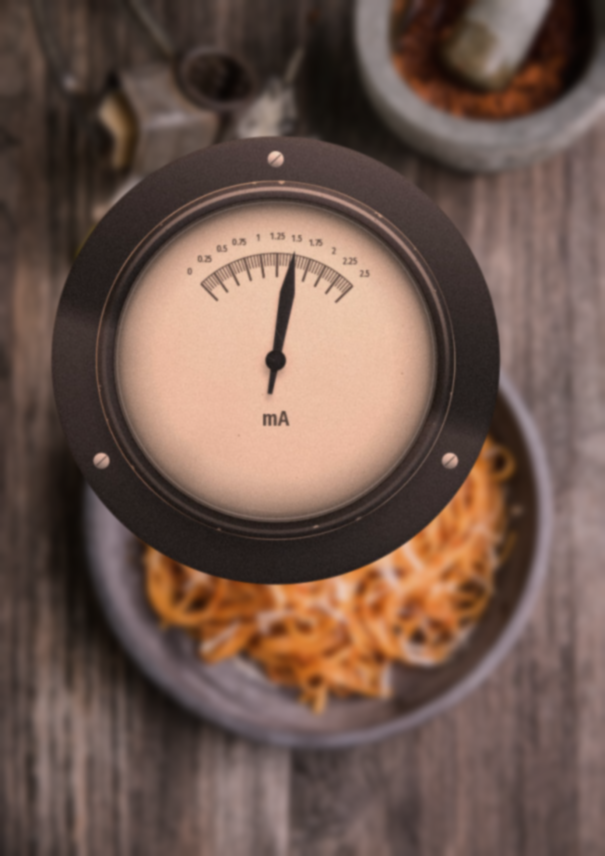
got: {"value": 1.5, "unit": "mA"}
